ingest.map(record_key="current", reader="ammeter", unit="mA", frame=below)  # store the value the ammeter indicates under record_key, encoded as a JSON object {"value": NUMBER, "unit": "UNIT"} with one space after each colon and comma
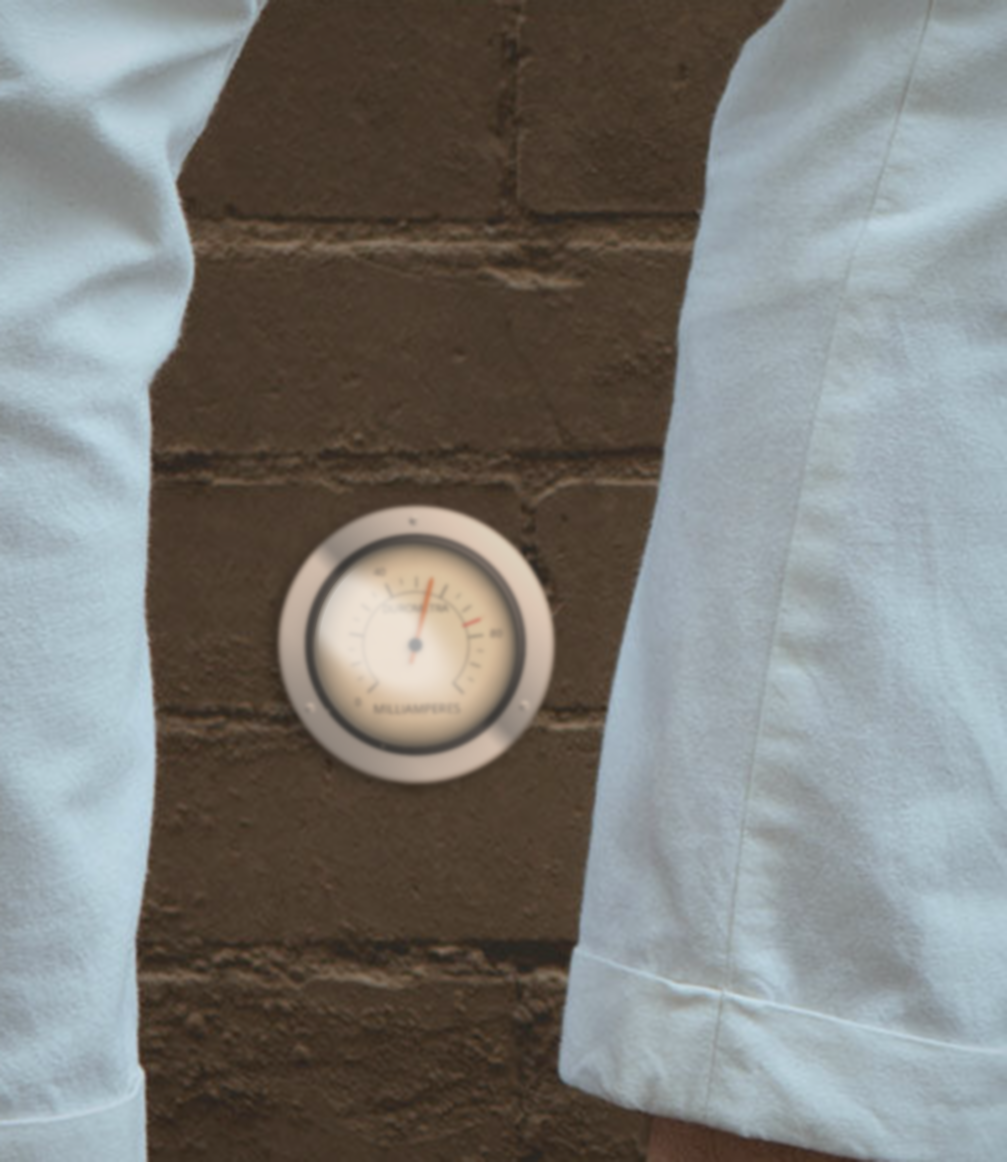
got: {"value": 55, "unit": "mA"}
